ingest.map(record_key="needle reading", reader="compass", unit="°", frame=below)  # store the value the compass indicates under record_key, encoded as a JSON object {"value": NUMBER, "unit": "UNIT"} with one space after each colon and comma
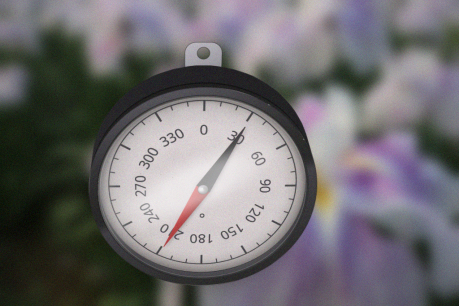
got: {"value": 210, "unit": "°"}
